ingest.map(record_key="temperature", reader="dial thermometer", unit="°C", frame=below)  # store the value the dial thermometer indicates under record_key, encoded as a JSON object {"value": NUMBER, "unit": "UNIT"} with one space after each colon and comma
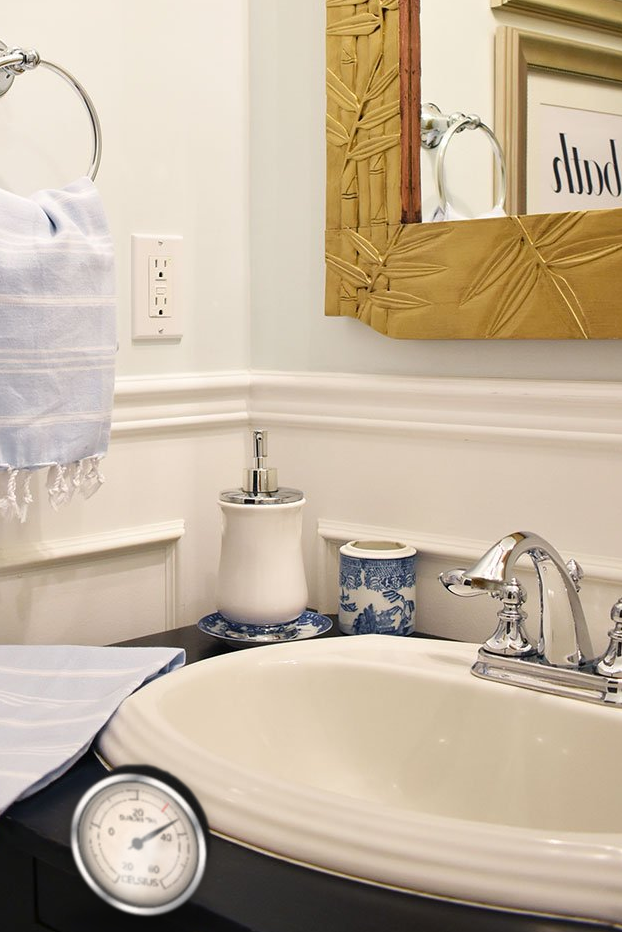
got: {"value": 35, "unit": "°C"}
